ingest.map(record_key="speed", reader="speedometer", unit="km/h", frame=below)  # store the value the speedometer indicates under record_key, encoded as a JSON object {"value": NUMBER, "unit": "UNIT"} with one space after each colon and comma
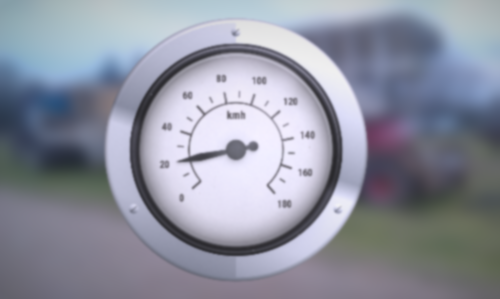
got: {"value": 20, "unit": "km/h"}
